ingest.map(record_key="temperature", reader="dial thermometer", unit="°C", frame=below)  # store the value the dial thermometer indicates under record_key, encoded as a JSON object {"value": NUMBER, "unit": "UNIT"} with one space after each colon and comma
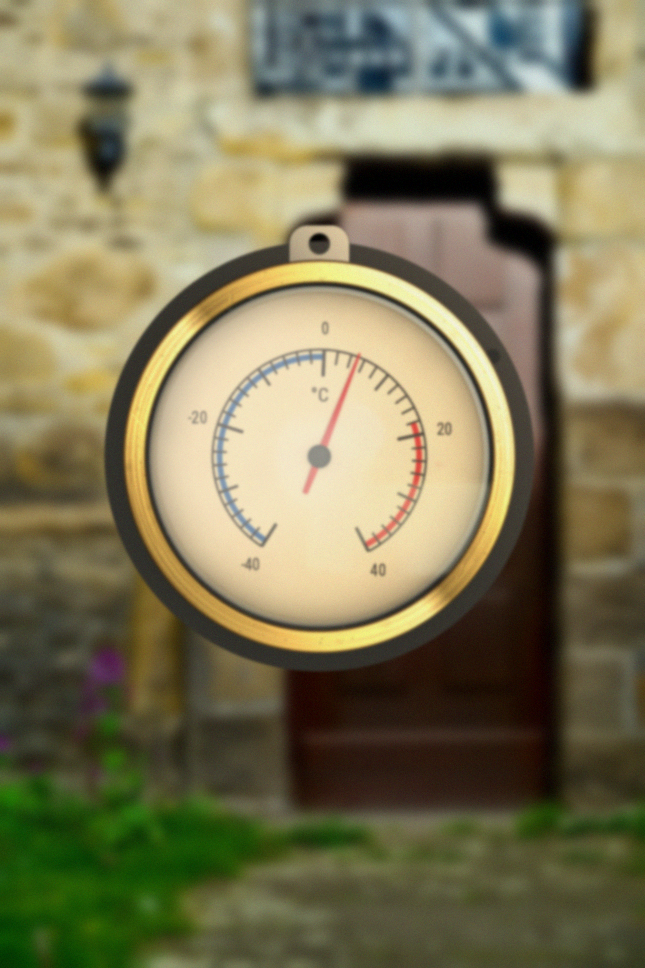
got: {"value": 5, "unit": "°C"}
